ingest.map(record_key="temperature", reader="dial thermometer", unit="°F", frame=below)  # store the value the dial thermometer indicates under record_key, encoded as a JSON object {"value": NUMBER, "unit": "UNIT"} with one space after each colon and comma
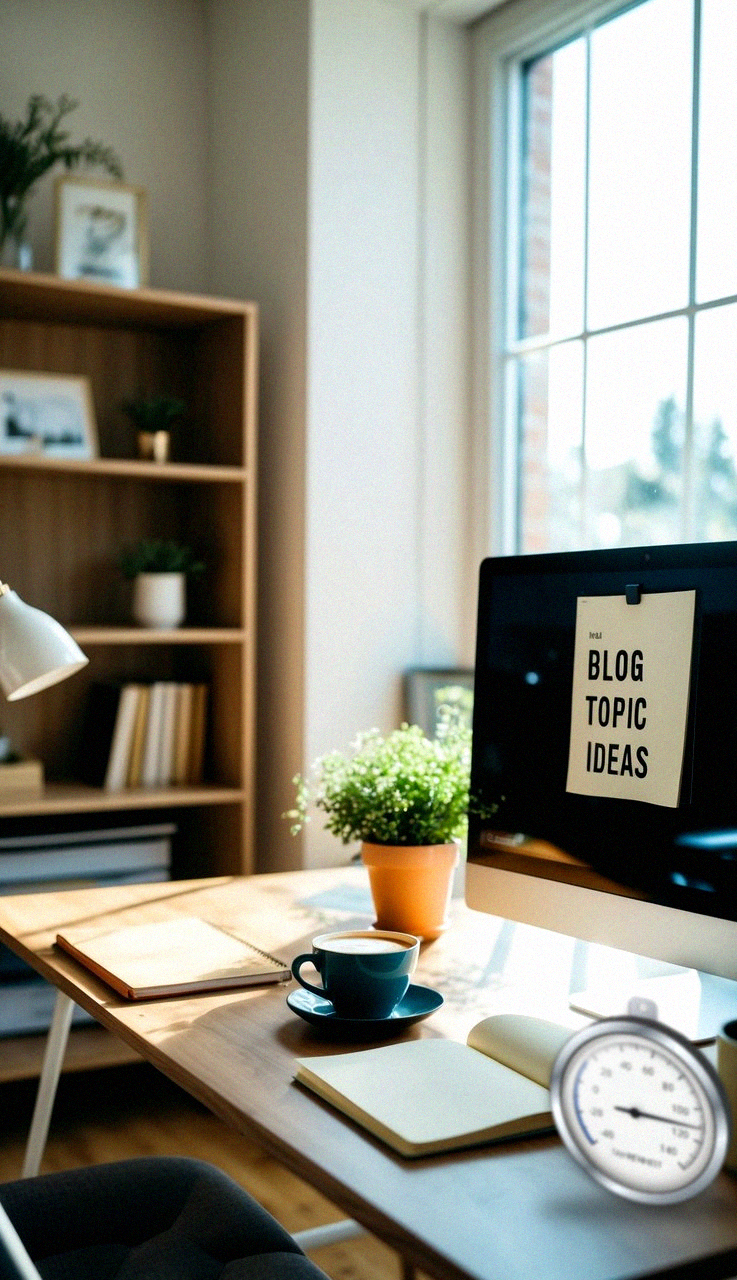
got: {"value": 110, "unit": "°F"}
